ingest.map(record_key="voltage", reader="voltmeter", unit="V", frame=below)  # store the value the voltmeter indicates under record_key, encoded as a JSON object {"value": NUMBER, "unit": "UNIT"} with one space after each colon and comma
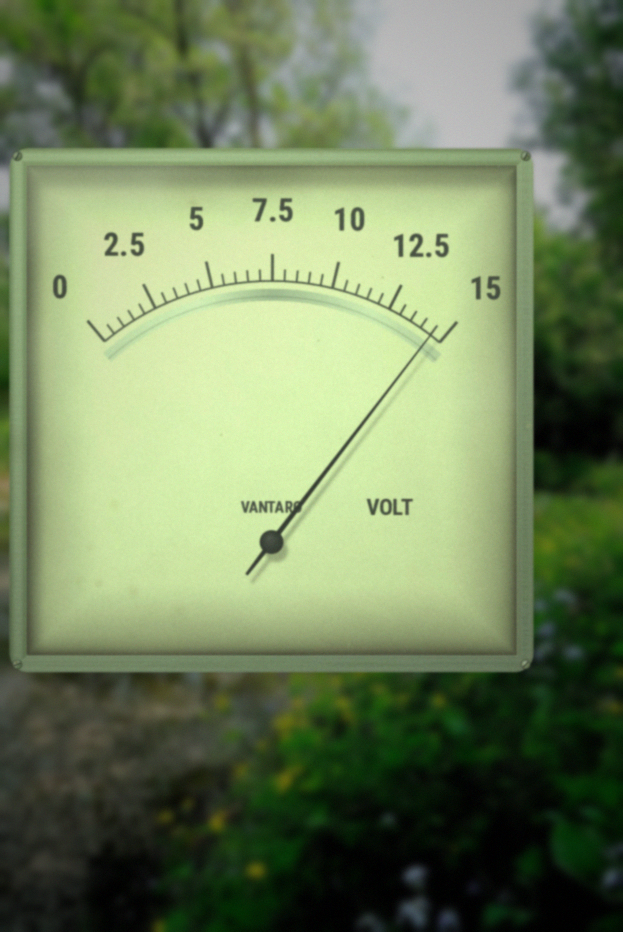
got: {"value": 14.5, "unit": "V"}
